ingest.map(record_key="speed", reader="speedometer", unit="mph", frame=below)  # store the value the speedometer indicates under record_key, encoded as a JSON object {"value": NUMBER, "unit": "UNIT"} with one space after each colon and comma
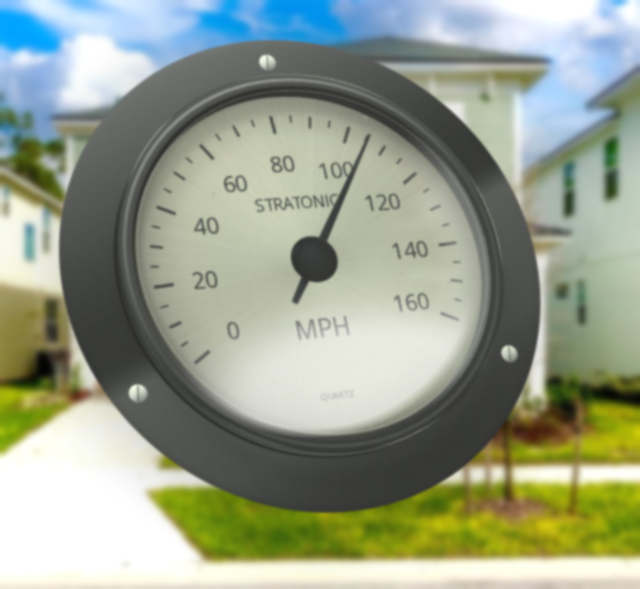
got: {"value": 105, "unit": "mph"}
